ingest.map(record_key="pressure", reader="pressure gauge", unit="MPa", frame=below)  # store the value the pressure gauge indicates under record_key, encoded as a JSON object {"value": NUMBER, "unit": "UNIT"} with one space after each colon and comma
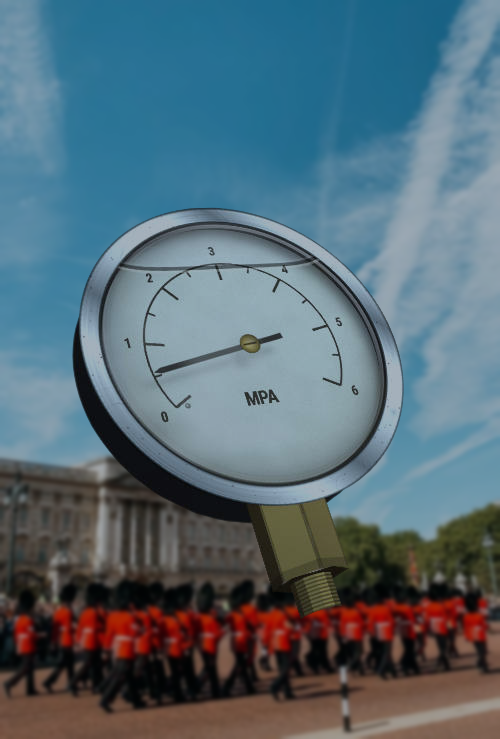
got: {"value": 0.5, "unit": "MPa"}
